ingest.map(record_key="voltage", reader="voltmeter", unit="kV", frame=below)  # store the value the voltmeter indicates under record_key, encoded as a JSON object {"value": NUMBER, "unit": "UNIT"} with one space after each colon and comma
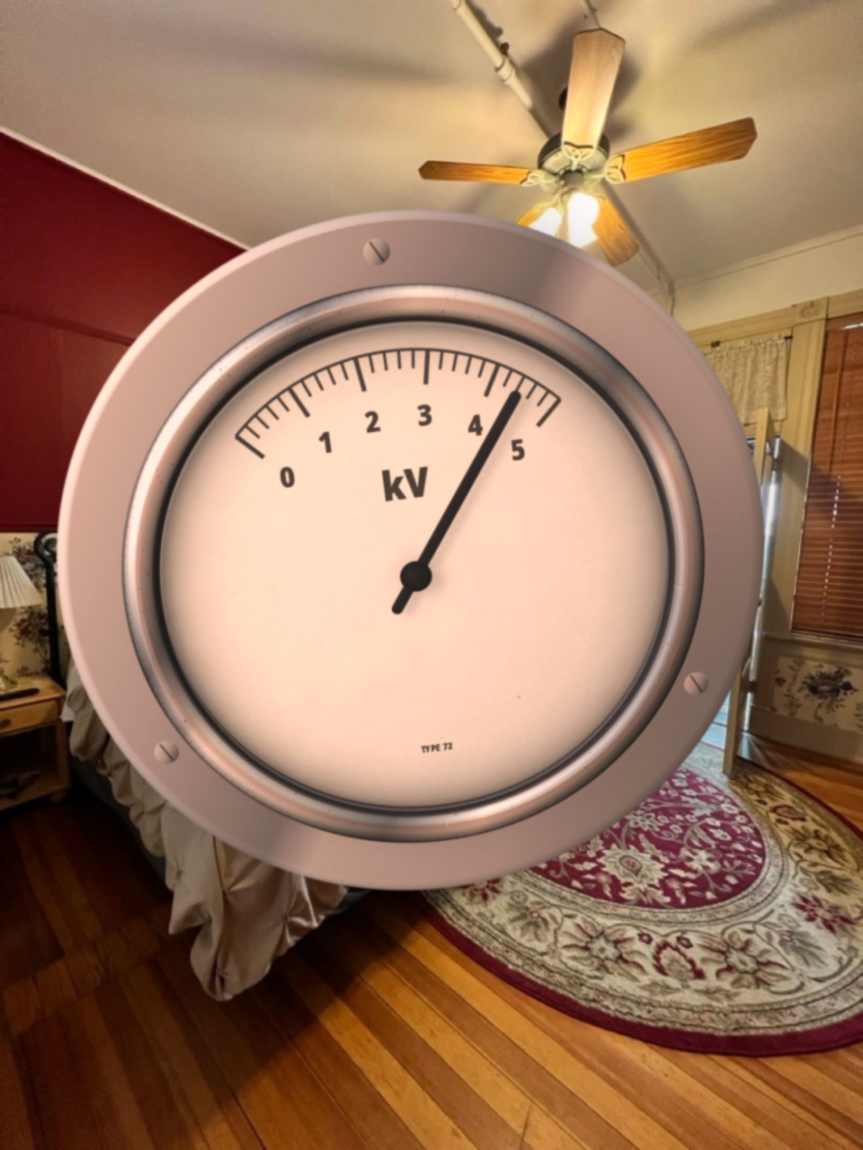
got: {"value": 4.4, "unit": "kV"}
